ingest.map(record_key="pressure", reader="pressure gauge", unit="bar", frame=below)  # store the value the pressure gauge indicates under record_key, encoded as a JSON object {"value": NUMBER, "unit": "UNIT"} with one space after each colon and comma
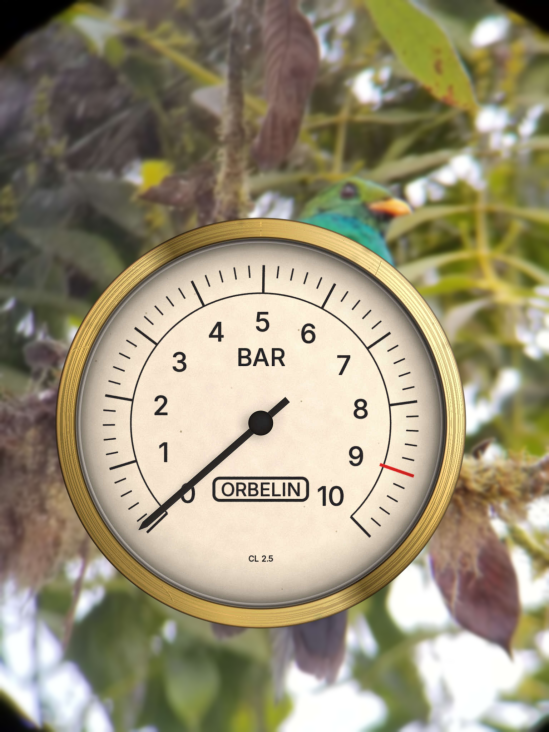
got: {"value": 0.1, "unit": "bar"}
